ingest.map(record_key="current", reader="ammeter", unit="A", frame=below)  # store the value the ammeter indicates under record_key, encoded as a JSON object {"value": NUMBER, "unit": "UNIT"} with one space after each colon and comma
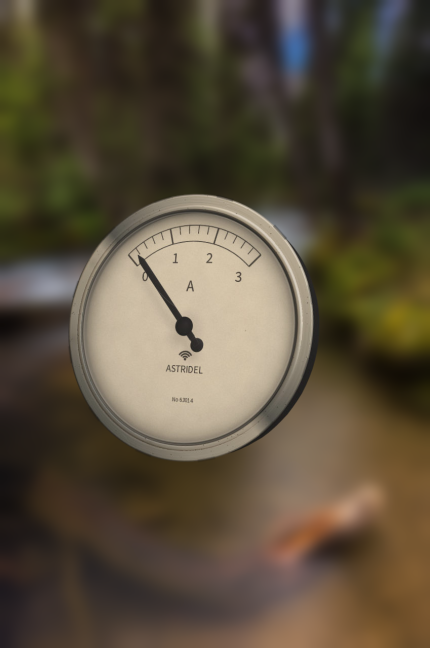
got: {"value": 0.2, "unit": "A"}
